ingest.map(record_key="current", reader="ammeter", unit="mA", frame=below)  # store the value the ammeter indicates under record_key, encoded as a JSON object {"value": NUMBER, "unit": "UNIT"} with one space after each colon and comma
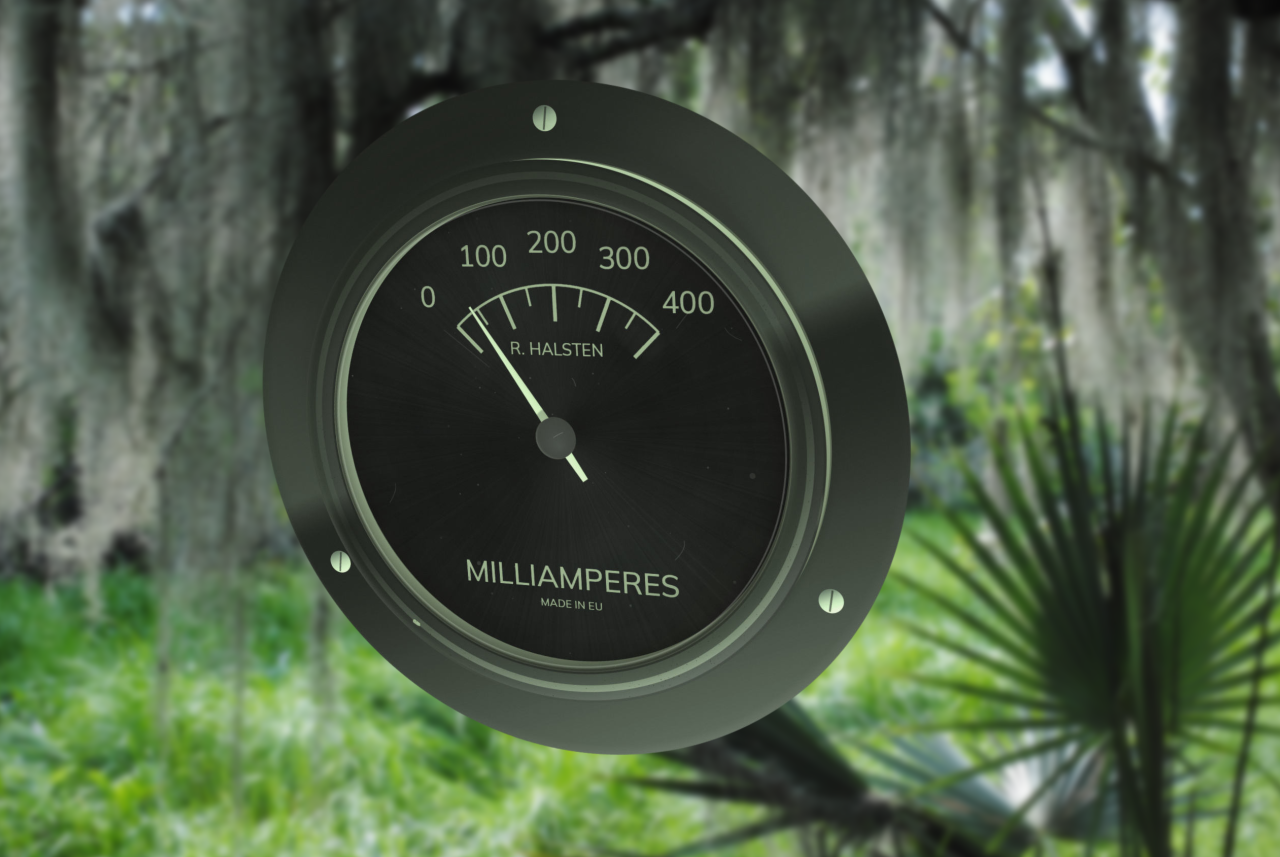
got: {"value": 50, "unit": "mA"}
